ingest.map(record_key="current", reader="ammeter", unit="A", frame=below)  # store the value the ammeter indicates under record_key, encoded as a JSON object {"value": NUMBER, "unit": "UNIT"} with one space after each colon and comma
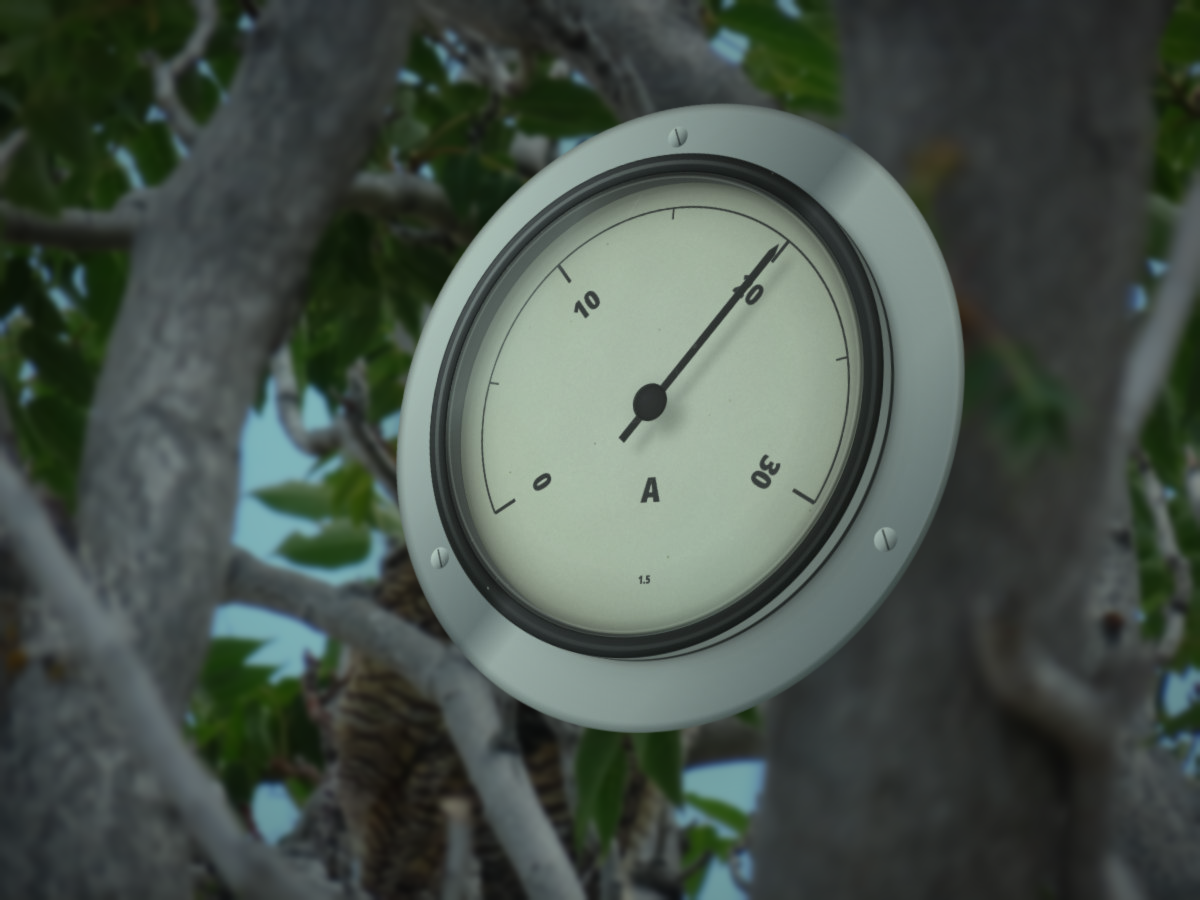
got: {"value": 20, "unit": "A"}
